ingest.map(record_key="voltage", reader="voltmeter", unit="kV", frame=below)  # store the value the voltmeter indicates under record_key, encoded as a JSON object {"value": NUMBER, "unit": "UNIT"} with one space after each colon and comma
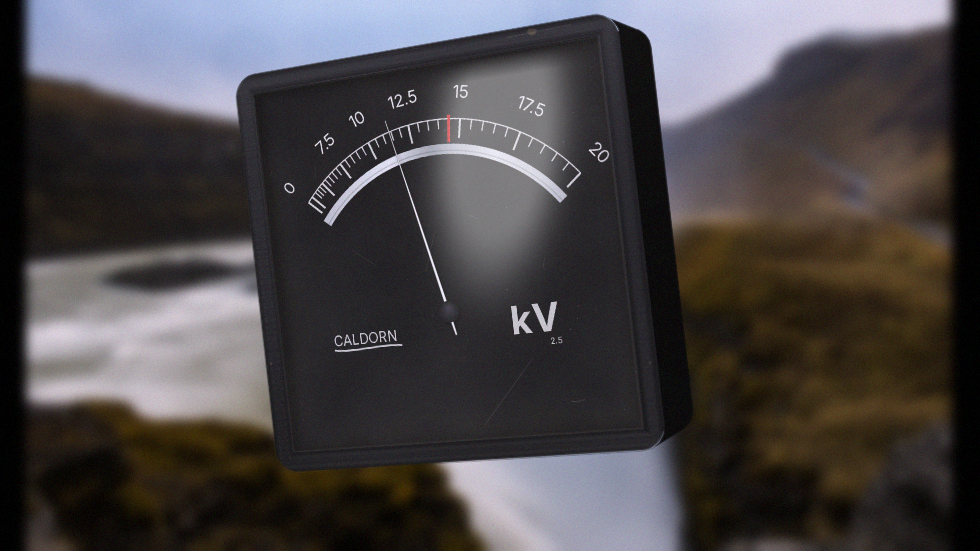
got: {"value": 11.5, "unit": "kV"}
